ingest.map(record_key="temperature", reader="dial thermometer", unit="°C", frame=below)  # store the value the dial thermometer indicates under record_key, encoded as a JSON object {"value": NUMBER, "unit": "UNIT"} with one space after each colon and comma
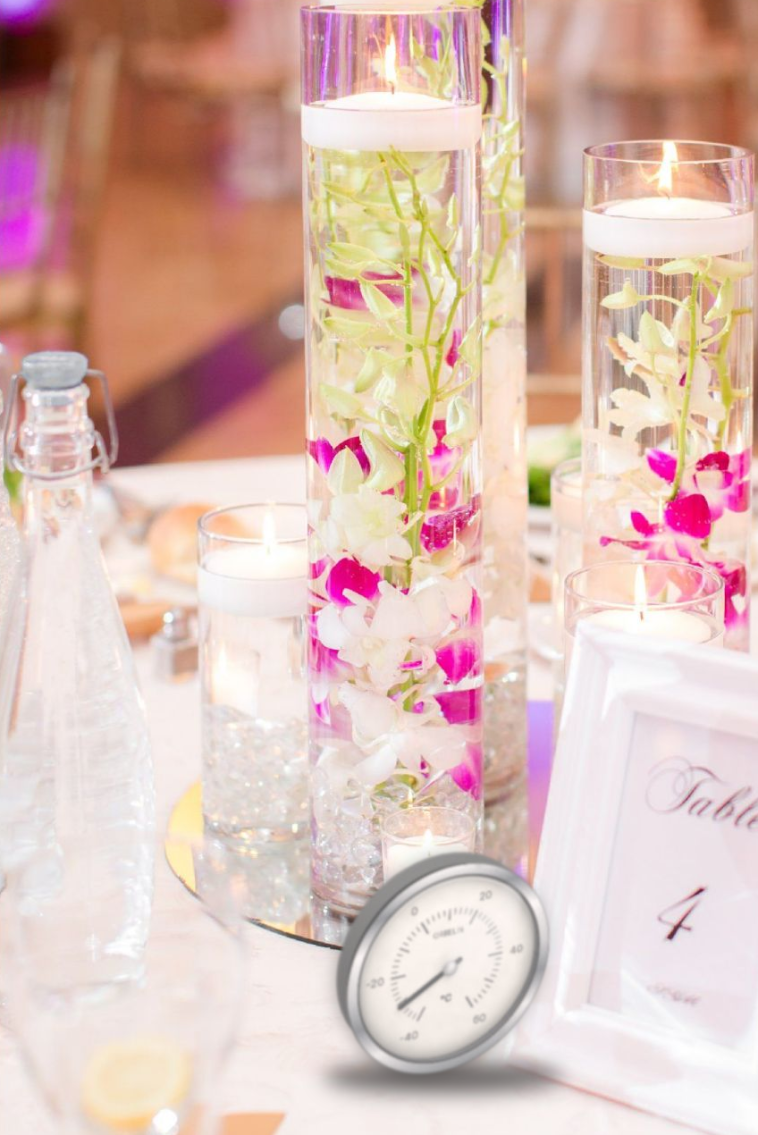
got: {"value": -30, "unit": "°C"}
